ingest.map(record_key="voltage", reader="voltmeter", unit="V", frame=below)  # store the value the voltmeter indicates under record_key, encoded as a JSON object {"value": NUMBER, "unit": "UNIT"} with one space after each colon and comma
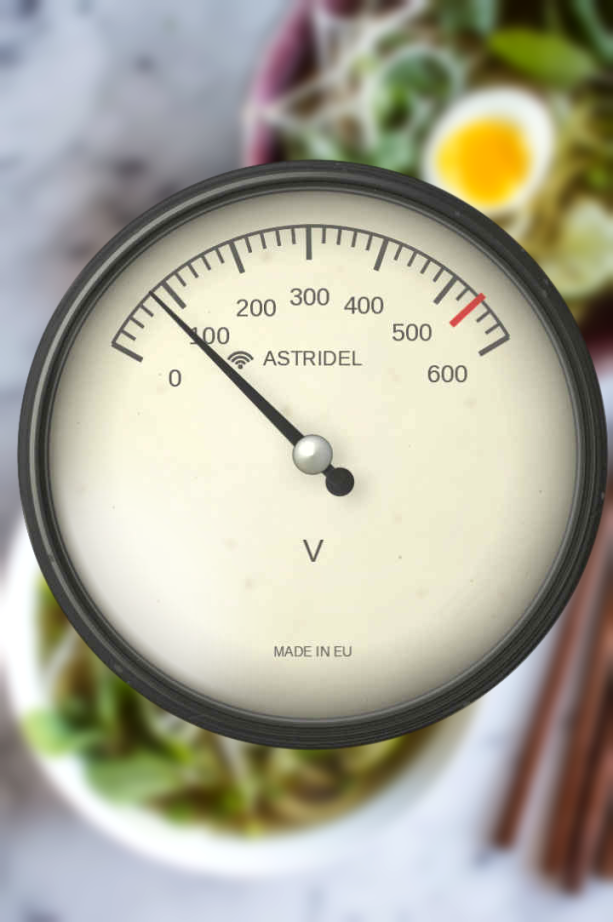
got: {"value": 80, "unit": "V"}
